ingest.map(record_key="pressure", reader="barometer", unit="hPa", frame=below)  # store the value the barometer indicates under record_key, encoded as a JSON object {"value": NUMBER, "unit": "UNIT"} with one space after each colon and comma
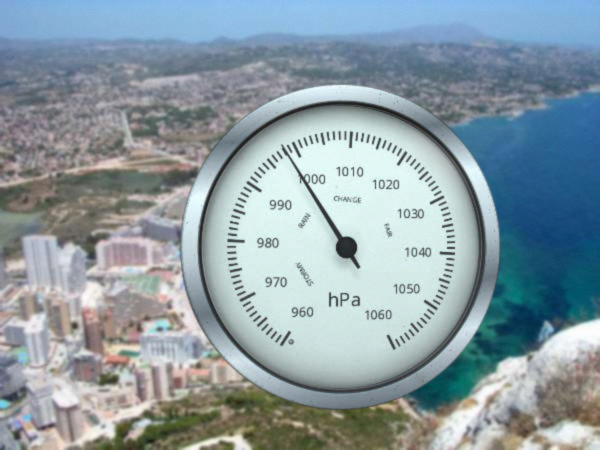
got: {"value": 998, "unit": "hPa"}
